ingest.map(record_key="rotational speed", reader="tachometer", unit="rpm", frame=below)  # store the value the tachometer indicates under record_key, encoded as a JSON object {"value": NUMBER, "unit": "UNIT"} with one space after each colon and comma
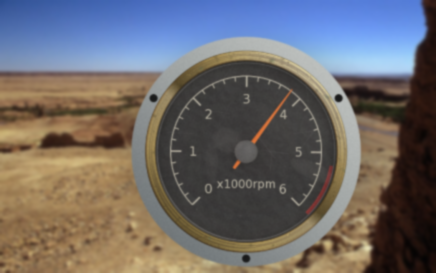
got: {"value": 3800, "unit": "rpm"}
